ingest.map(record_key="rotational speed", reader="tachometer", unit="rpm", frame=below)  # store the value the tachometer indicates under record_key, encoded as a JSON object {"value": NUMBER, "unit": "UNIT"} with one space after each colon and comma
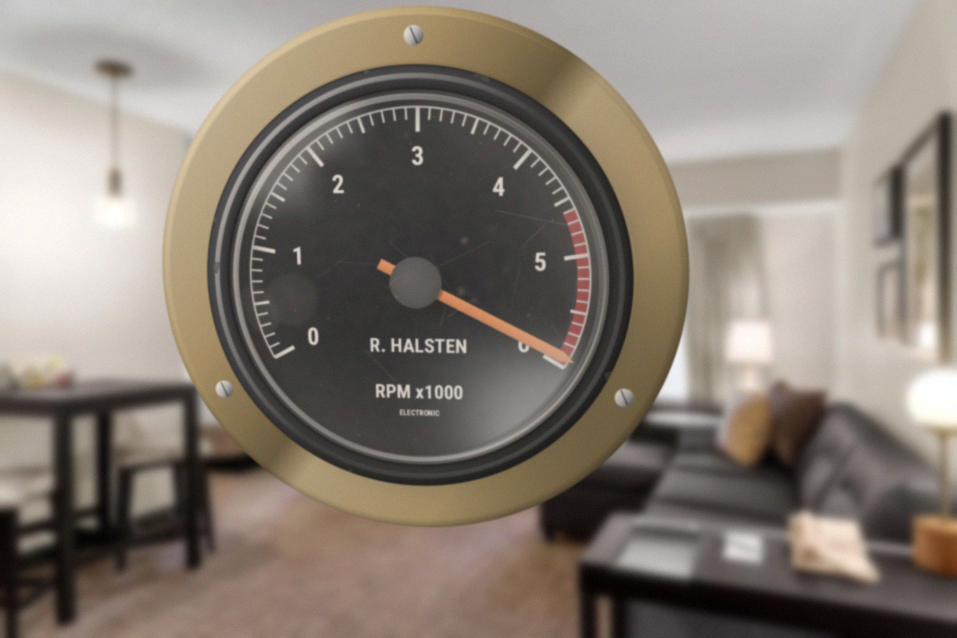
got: {"value": 5900, "unit": "rpm"}
